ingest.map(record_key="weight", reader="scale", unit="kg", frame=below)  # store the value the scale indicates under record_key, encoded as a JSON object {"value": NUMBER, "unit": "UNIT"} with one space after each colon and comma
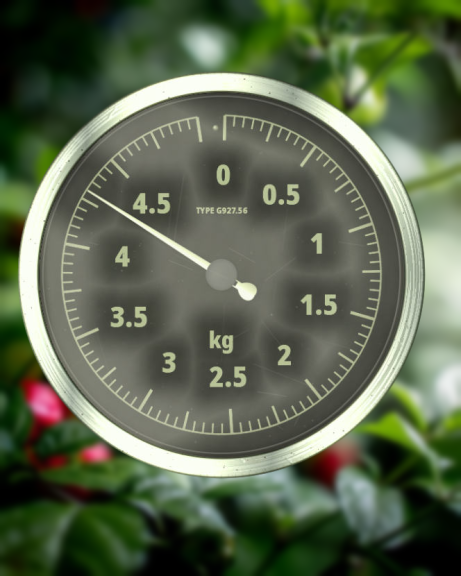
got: {"value": 4.3, "unit": "kg"}
